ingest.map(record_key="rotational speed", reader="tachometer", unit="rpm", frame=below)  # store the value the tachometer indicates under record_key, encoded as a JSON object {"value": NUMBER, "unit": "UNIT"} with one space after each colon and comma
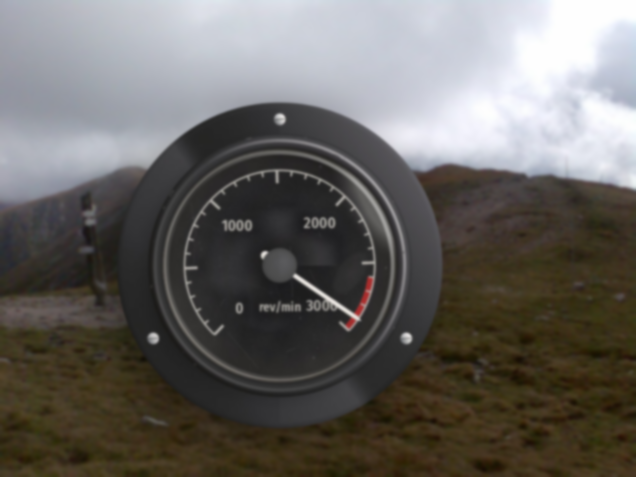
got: {"value": 2900, "unit": "rpm"}
